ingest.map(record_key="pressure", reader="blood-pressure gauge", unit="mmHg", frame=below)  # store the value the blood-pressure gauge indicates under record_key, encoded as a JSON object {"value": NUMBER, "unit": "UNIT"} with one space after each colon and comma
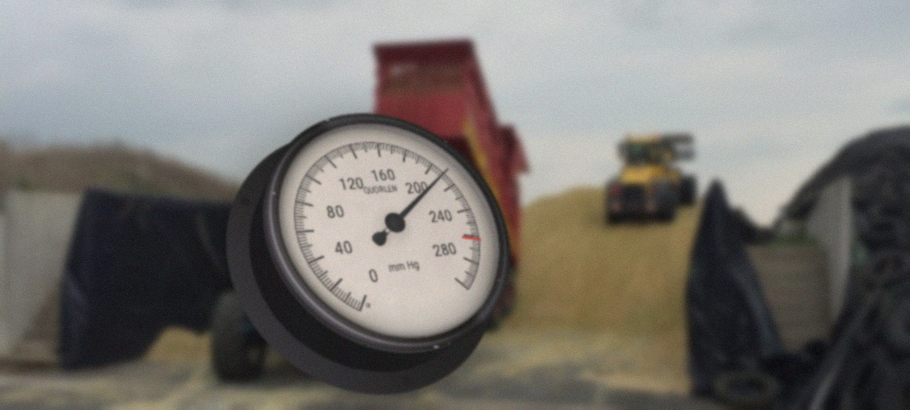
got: {"value": 210, "unit": "mmHg"}
